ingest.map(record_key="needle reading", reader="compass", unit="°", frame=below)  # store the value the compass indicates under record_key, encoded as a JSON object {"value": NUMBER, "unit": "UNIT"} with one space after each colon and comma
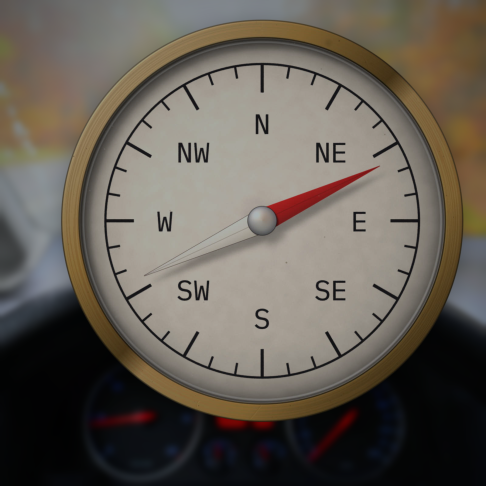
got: {"value": 65, "unit": "°"}
